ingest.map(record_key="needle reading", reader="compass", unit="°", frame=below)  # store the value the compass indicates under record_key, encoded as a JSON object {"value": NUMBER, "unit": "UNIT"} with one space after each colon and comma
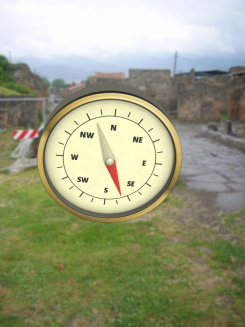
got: {"value": 157.5, "unit": "°"}
